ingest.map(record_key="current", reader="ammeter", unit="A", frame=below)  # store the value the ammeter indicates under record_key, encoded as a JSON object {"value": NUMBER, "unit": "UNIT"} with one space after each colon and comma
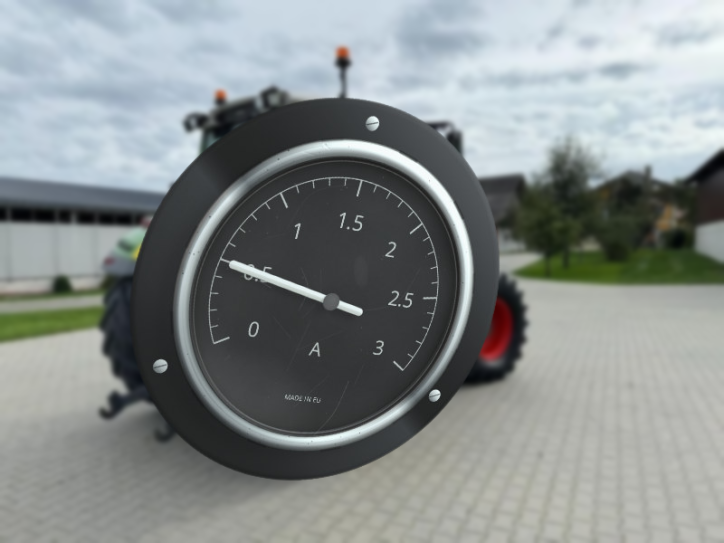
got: {"value": 0.5, "unit": "A"}
